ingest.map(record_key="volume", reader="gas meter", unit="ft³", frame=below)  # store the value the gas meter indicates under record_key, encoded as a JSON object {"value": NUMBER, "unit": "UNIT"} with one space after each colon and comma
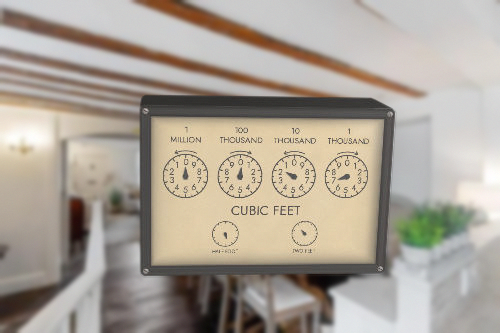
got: {"value": 1700, "unit": "ft³"}
